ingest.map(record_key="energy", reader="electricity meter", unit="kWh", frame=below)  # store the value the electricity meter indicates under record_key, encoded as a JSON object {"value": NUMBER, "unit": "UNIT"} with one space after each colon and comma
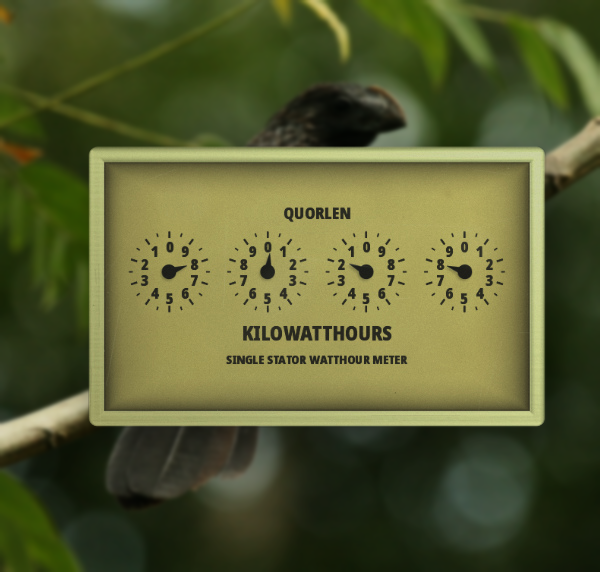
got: {"value": 8018, "unit": "kWh"}
